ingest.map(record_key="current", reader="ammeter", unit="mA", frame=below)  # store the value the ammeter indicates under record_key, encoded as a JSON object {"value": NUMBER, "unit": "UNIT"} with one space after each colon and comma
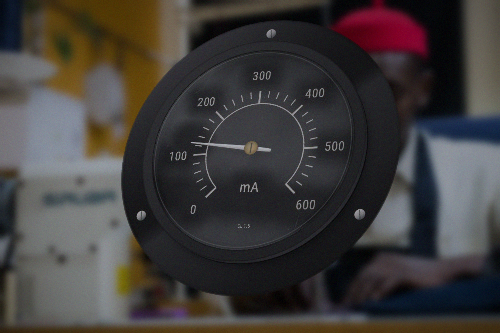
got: {"value": 120, "unit": "mA"}
